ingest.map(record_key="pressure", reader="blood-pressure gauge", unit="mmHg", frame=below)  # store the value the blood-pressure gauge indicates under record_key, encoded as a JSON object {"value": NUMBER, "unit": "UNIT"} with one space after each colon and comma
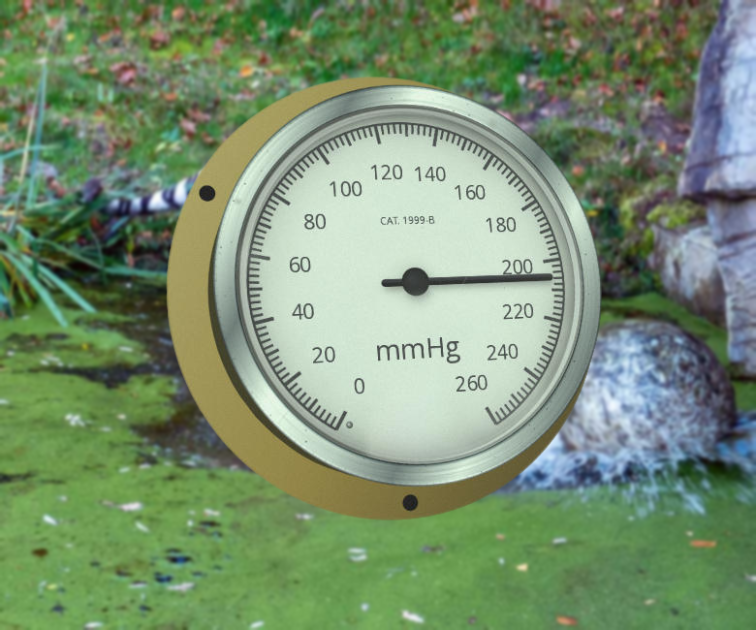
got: {"value": 206, "unit": "mmHg"}
